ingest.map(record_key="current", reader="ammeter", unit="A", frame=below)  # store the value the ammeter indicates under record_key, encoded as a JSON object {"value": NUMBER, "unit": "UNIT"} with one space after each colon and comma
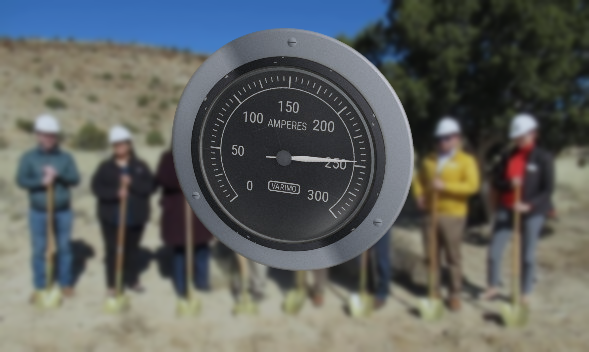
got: {"value": 245, "unit": "A"}
